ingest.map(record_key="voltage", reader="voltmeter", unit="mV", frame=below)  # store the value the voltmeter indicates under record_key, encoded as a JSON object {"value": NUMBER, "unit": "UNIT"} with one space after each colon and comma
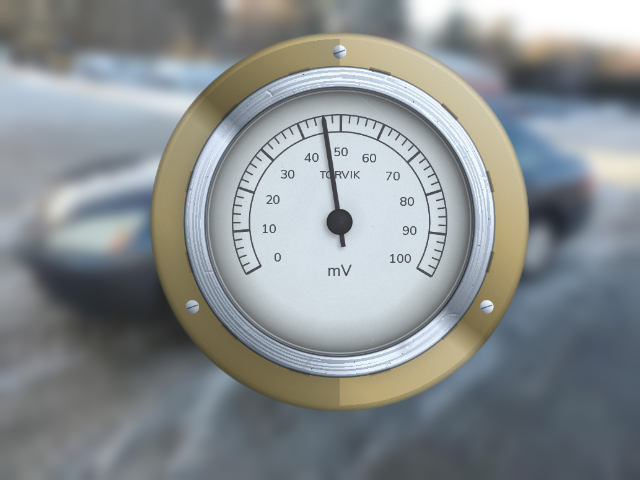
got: {"value": 46, "unit": "mV"}
